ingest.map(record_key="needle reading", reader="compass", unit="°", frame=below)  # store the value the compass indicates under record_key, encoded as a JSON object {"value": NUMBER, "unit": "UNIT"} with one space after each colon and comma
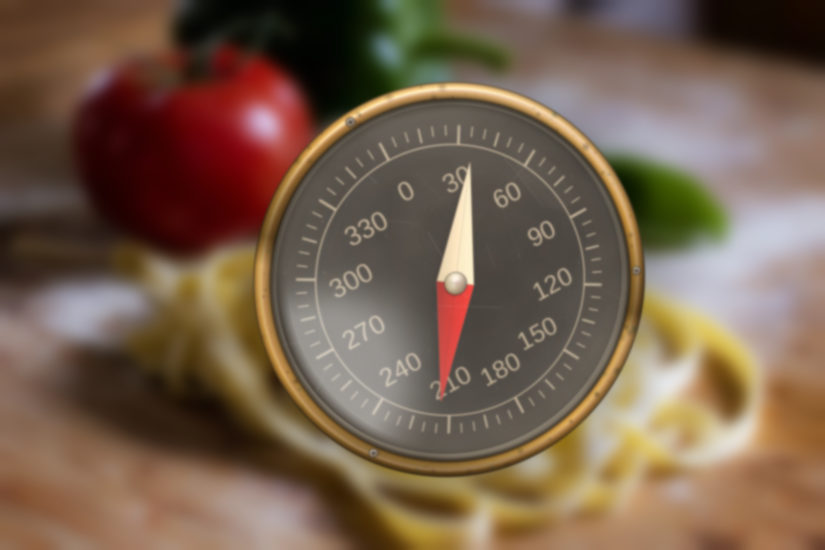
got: {"value": 215, "unit": "°"}
